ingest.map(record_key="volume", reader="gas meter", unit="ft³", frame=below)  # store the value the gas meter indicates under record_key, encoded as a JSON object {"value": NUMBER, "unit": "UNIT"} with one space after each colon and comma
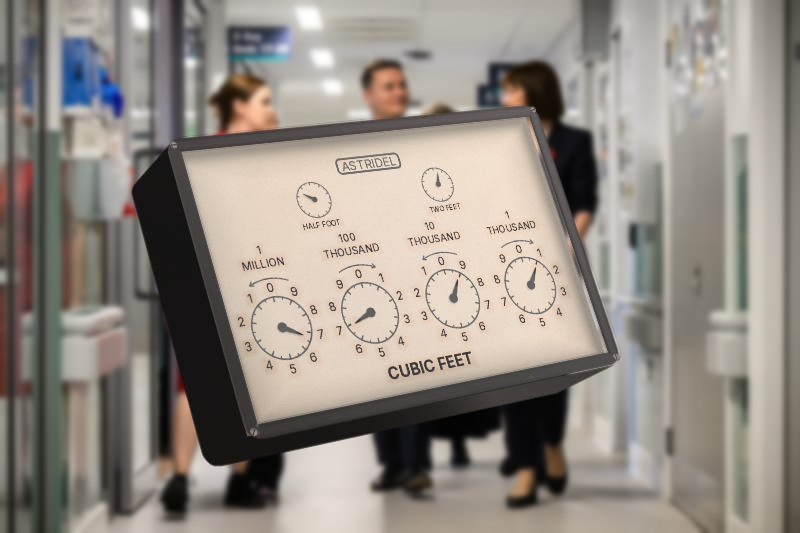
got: {"value": 669100, "unit": "ft³"}
